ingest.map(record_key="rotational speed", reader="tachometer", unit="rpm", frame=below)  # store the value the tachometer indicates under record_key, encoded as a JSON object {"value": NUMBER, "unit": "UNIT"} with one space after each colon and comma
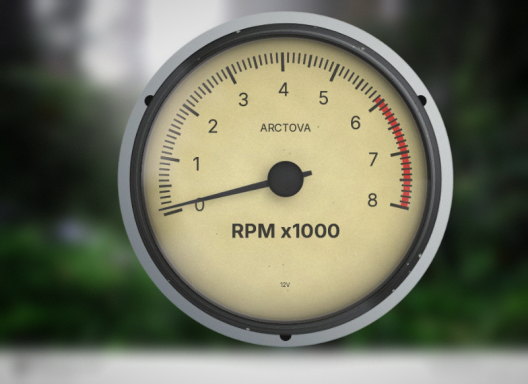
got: {"value": 100, "unit": "rpm"}
